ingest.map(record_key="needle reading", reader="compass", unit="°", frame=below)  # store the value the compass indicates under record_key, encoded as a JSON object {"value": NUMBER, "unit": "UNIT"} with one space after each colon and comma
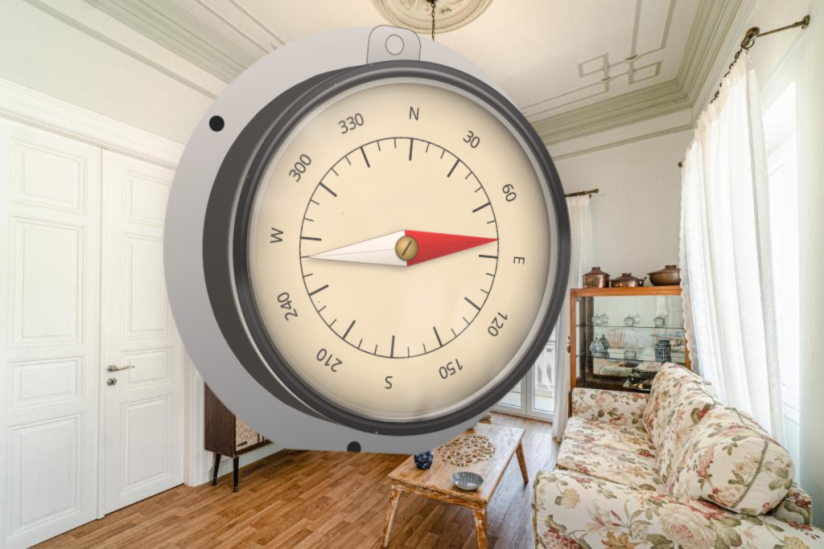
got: {"value": 80, "unit": "°"}
